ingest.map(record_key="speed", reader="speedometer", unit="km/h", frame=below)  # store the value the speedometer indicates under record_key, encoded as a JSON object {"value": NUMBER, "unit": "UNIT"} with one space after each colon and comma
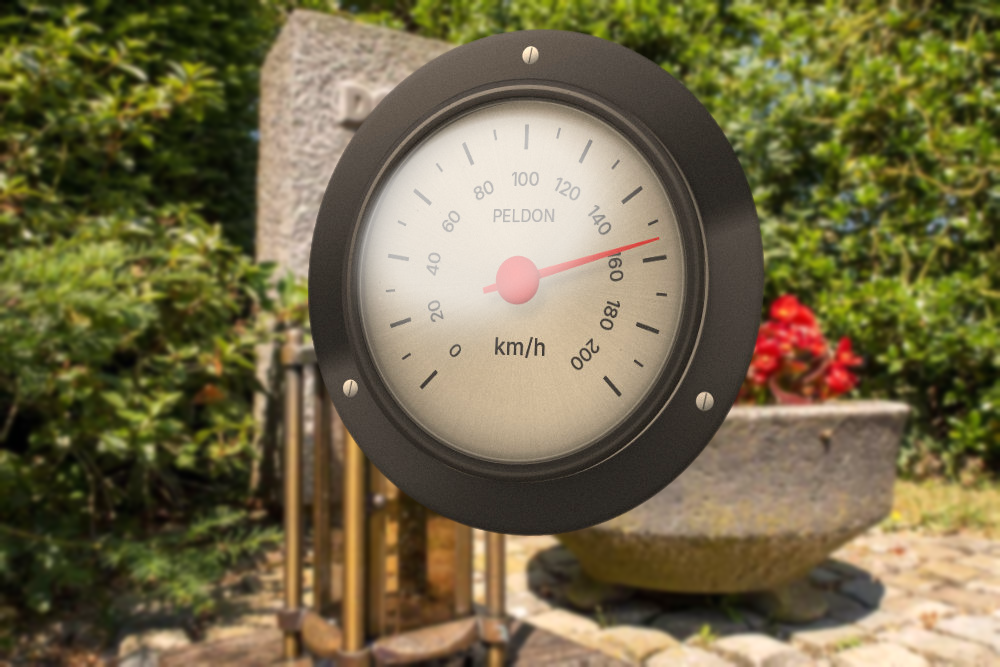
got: {"value": 155, "unit": "km/h"}
